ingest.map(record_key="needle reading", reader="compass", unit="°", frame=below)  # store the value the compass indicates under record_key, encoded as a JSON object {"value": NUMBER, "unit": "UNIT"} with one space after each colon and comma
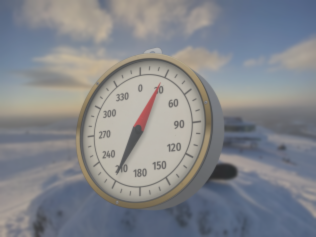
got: {"value": 30, "unit": "°"}
